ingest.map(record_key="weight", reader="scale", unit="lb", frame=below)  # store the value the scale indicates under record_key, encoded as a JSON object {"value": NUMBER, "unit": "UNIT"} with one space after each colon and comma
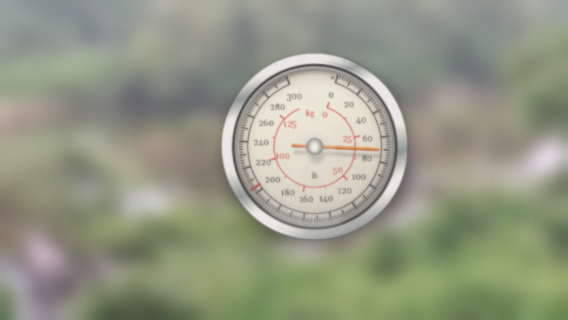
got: {"value": 70, "unit": "lb"}
